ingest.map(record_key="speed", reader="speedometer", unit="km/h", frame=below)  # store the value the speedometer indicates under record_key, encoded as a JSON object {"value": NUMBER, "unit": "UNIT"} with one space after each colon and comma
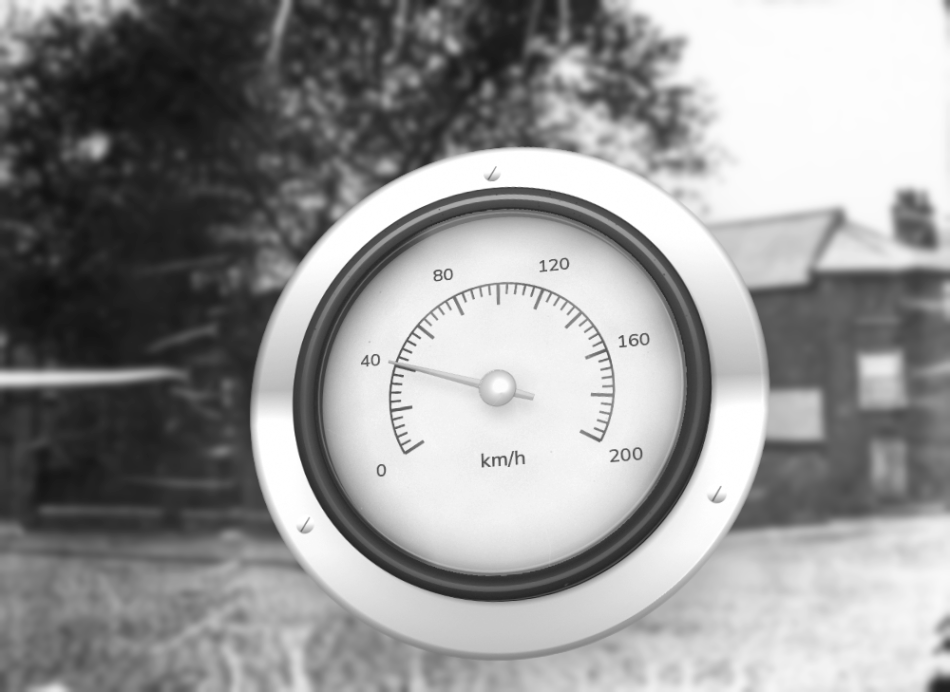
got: {"value": 40, "unit": "km/h"}
